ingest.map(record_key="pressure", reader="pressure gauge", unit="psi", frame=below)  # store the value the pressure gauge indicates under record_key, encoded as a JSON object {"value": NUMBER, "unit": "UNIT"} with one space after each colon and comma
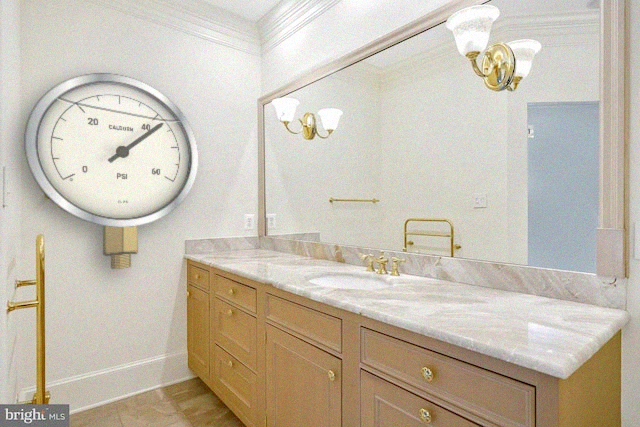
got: {"value": 42.5, "unit": "psi"}
